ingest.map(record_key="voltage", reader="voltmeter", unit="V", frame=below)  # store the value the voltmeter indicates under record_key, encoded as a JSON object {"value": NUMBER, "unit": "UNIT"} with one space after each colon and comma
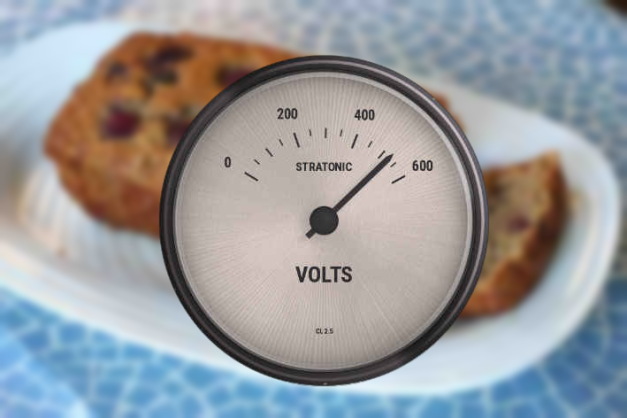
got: {"value": 525, "unit": "V"}
